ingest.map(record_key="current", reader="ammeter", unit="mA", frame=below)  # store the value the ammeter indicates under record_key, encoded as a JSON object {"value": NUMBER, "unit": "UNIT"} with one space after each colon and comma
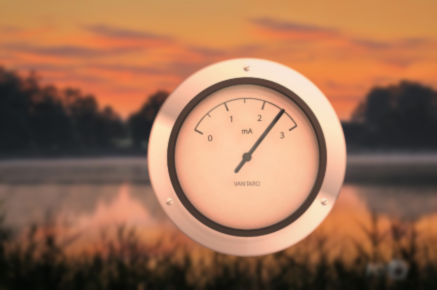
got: {"value": 2.5, "unit": "mA"}
